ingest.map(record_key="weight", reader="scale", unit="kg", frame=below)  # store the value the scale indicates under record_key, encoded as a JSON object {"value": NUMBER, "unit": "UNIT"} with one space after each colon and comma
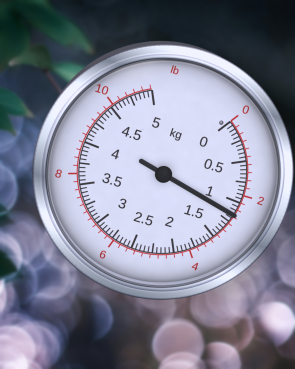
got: {"value": 1.15, "unit": "kg"}
